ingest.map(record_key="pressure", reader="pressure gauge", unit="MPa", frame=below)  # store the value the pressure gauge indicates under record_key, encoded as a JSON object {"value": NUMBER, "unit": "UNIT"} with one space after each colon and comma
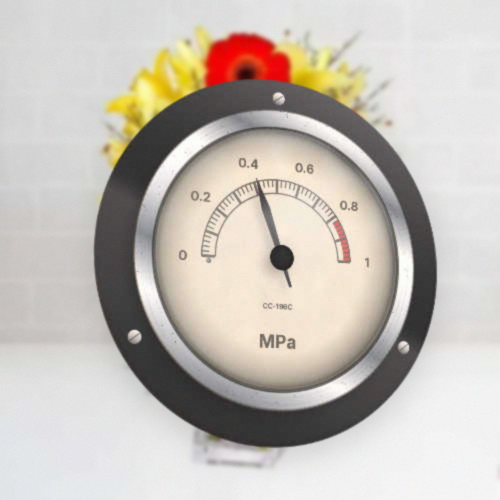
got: {"value": 0.4, "unit": "MPa"}
